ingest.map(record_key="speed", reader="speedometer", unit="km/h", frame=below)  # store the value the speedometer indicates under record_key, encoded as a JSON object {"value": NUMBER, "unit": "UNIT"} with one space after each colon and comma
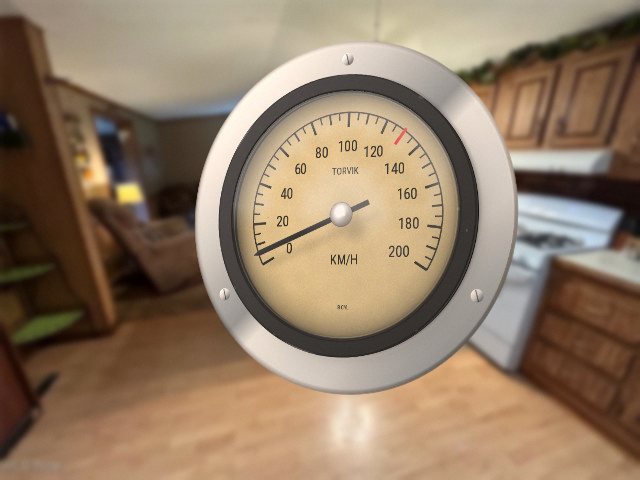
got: {"value": 5, "unit": "km/h"}
